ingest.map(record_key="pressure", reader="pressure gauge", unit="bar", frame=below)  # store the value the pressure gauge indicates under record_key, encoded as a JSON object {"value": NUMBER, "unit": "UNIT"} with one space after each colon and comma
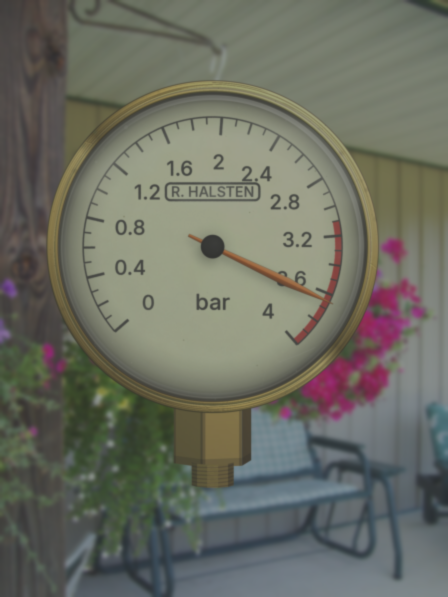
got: {"value": 3.65, "unit": "bar"}
